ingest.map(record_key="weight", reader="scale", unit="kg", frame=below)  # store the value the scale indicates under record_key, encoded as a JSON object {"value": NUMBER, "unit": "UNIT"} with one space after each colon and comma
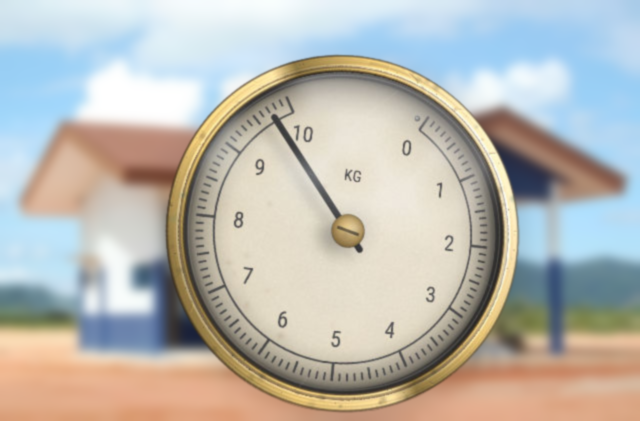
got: {"value": 9.7, "unit": "kg"}
